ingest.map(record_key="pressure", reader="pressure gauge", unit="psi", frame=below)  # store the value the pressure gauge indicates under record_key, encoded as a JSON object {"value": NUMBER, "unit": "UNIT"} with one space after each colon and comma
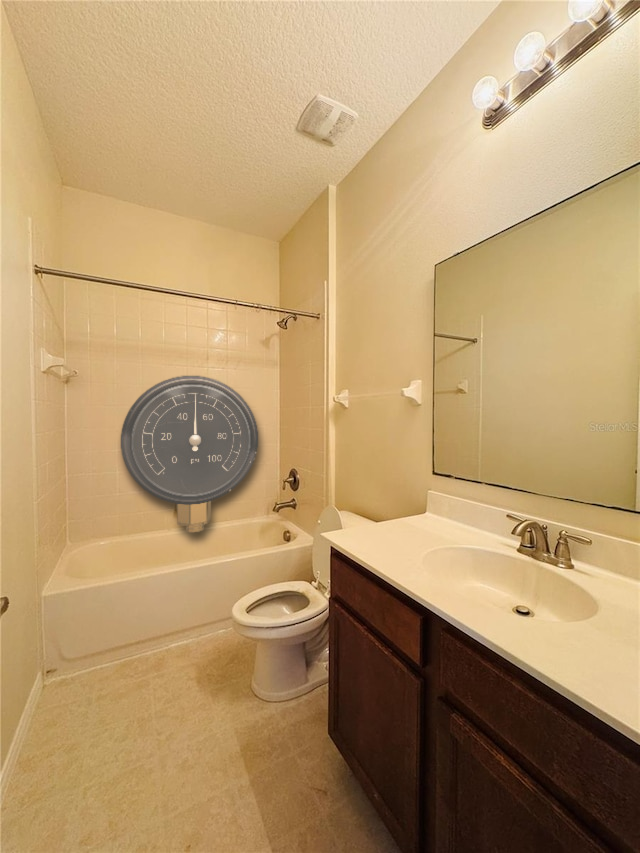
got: {"value": 50, "unit": "psi"}
